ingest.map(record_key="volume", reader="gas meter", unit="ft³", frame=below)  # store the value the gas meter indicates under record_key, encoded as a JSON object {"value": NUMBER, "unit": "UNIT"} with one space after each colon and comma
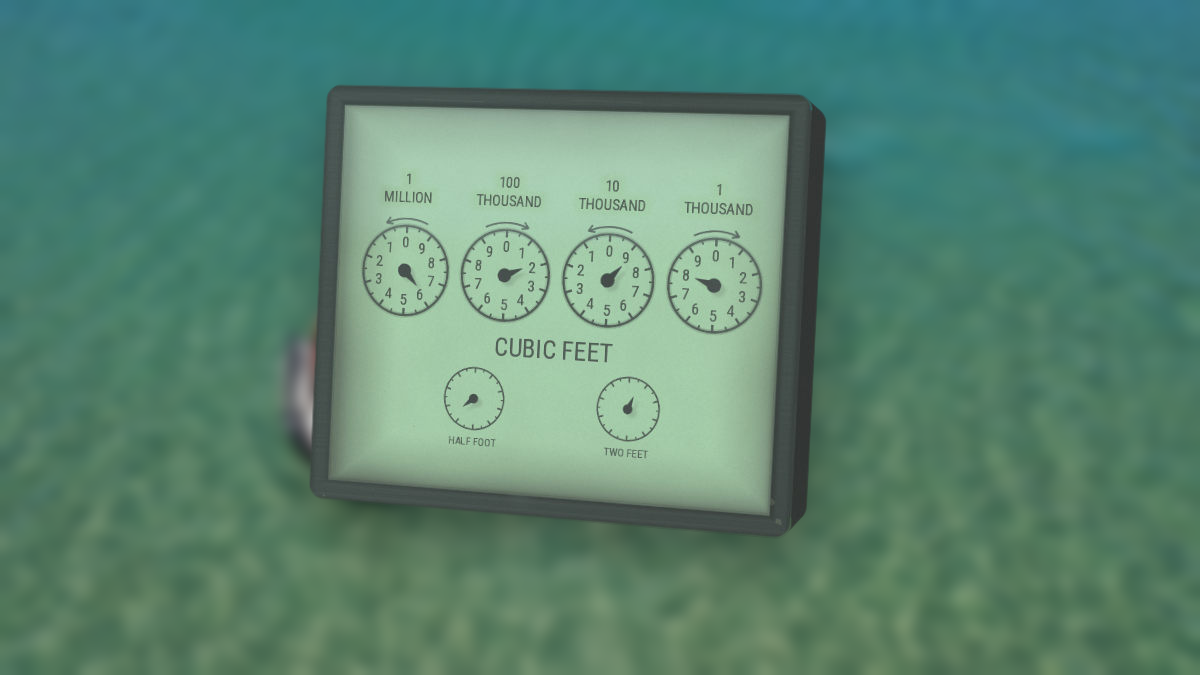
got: {"value": 618800, "unit": "ft³"}
